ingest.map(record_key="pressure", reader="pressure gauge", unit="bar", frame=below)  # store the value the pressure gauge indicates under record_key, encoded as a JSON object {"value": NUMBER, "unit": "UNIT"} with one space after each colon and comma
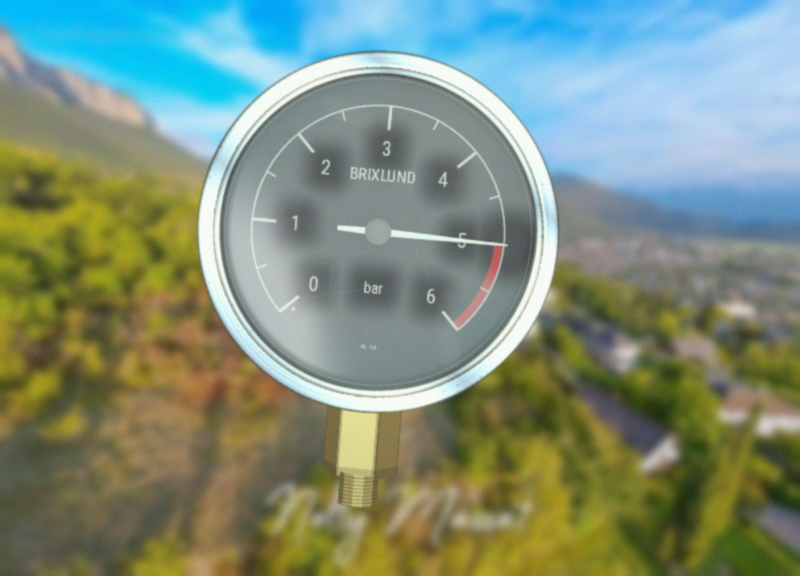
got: {"value": 5, "unit": "bar"}
